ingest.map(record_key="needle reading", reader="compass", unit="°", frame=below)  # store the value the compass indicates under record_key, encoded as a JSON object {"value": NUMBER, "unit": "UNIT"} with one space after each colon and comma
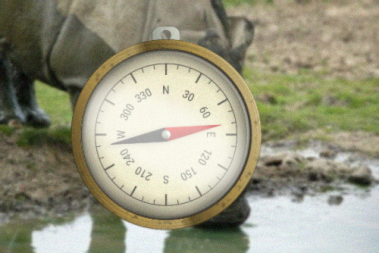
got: {"value": 80, "unit": "°"}
